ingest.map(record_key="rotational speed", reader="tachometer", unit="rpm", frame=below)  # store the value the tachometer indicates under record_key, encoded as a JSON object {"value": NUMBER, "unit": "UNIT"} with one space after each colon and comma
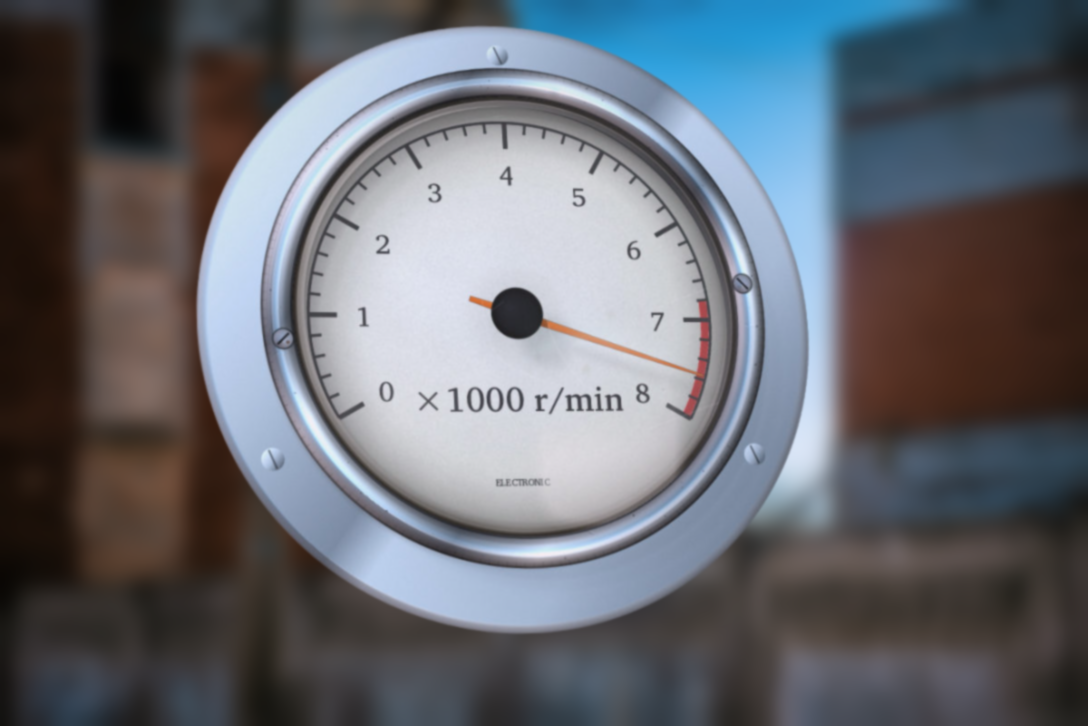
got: {"value": 7600, "unit": "rpm"}
